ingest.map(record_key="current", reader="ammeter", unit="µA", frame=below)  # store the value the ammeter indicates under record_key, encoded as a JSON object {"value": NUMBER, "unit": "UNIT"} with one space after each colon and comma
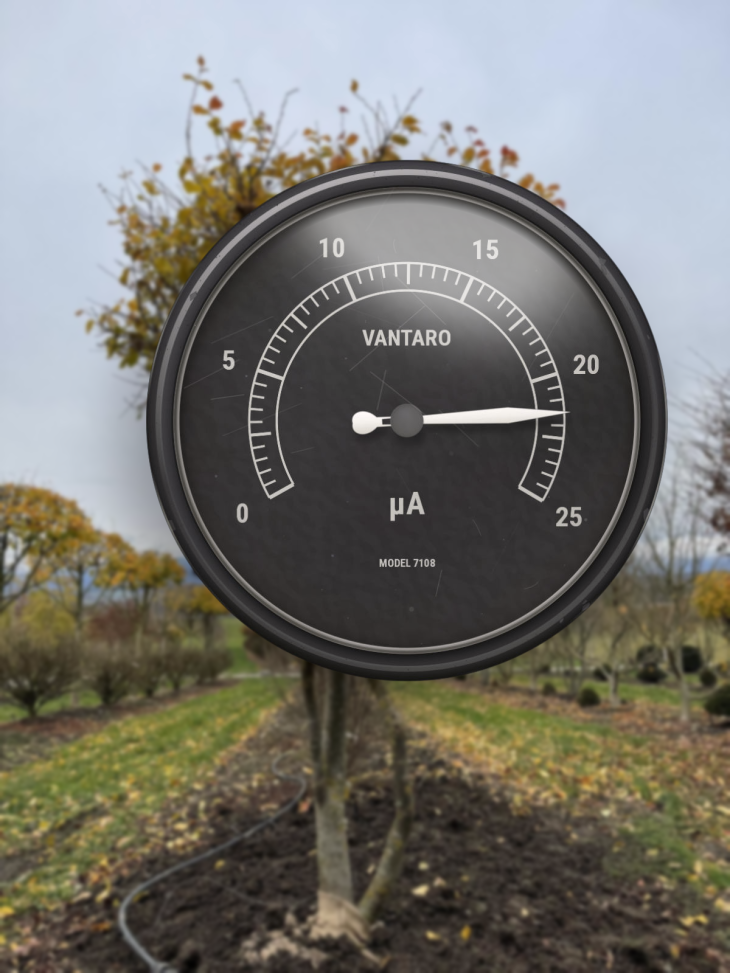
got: {"value": 21.5, "unit": "µA"}
